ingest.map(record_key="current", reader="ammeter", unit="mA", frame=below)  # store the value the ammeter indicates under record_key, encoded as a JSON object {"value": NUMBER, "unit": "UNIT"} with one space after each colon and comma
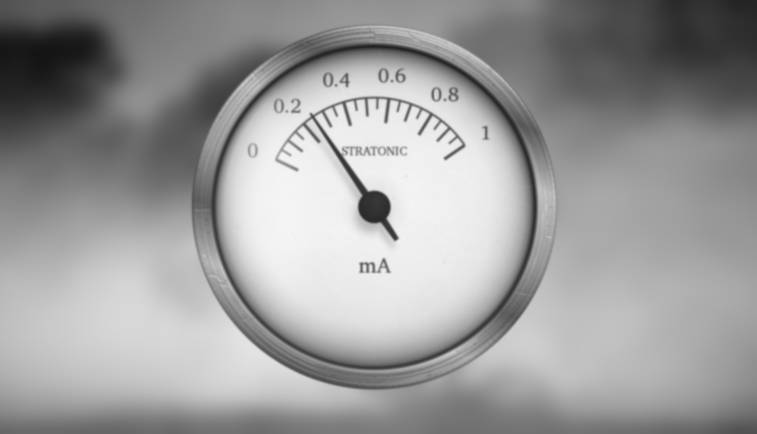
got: {"value": 0.25, "unit": "mA"}
